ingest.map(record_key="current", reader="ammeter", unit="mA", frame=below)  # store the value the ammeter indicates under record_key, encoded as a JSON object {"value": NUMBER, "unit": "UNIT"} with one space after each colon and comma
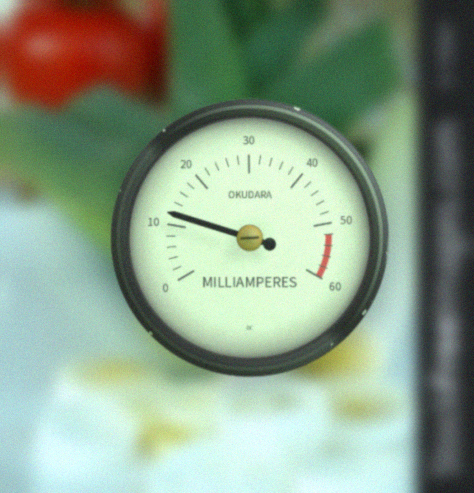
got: {"value": 12, "unit": "mA"}
